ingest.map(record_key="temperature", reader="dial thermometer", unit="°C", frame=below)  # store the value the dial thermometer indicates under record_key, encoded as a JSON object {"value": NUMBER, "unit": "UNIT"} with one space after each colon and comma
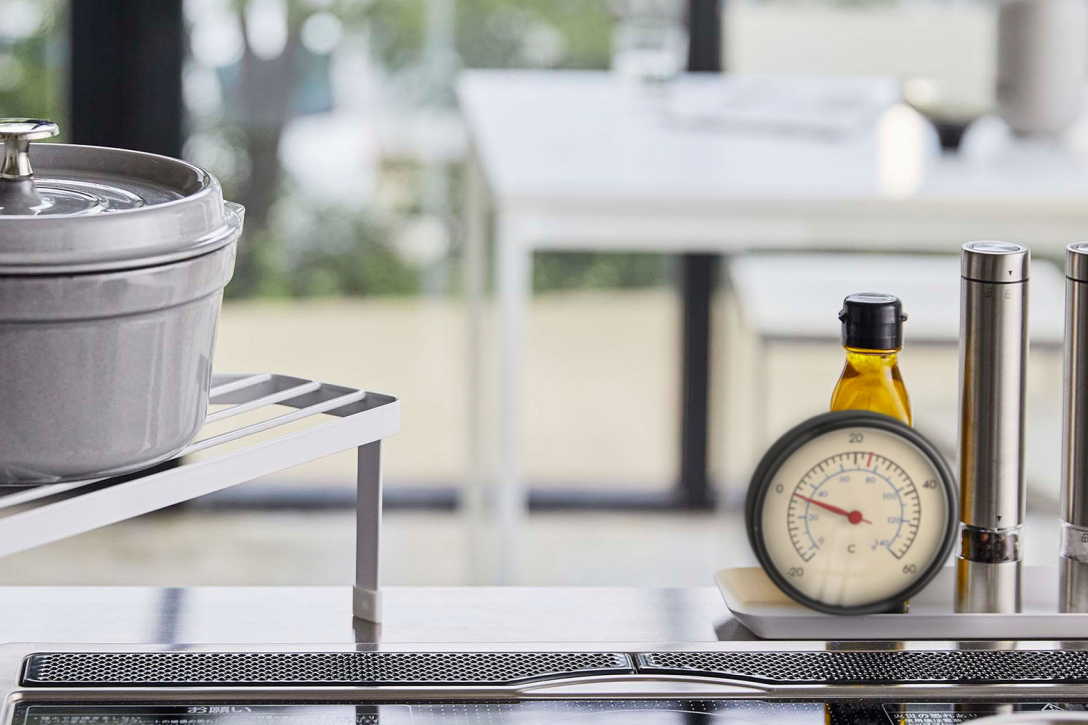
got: {"value": 0, "unit": "°C"}
